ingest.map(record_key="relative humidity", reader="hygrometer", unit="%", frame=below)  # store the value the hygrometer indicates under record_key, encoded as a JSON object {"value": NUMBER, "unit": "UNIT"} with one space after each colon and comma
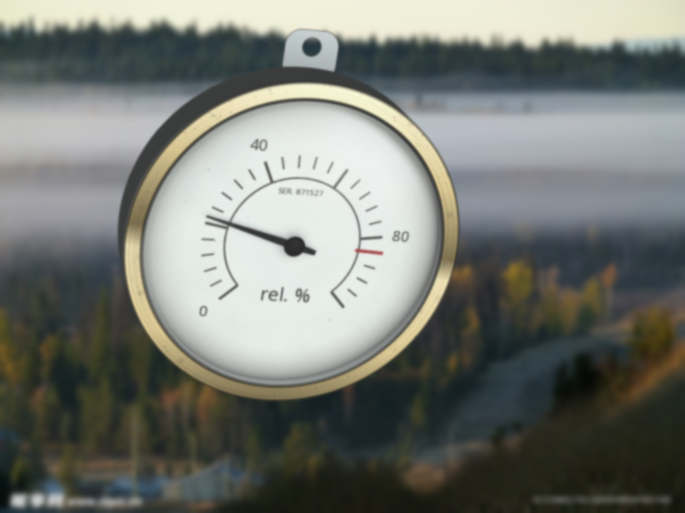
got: {"value": 22, "unit": "%"}
